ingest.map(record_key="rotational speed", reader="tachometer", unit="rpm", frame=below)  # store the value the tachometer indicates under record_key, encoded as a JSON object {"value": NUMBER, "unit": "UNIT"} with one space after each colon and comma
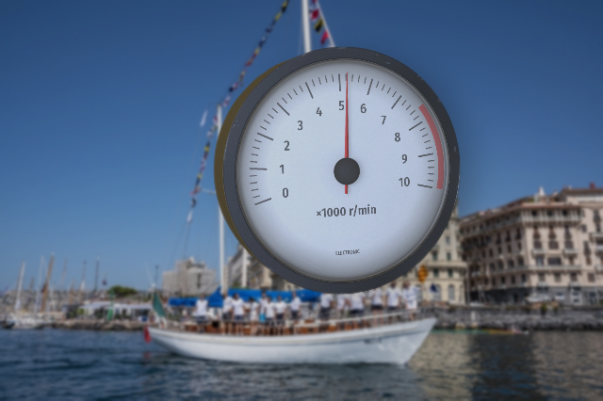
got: {"value": 5200, "unit": "rpm"}
